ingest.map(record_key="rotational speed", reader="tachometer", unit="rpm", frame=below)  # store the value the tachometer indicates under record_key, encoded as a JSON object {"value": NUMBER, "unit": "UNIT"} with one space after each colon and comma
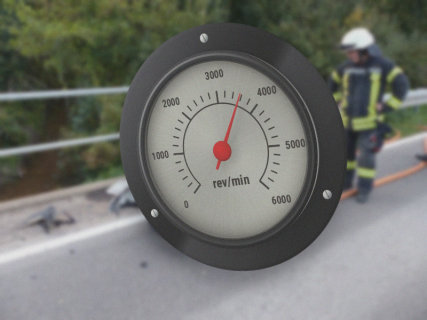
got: {"value": 3600, "unit": "rpm"}
